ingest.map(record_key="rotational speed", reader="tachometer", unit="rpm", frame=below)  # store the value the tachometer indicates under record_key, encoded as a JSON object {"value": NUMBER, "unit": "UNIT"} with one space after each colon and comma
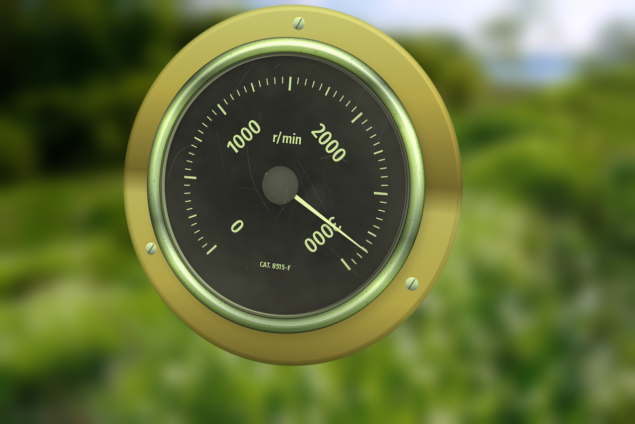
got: {"value": 2850, "unit": "rpm"}
